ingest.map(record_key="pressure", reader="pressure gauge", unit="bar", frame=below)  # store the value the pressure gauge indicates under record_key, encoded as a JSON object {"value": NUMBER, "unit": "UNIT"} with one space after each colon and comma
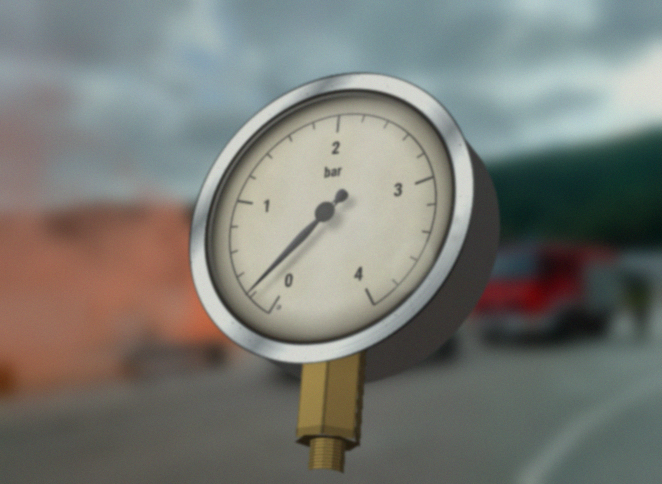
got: {"value": 0.2, "unit": "bar"}
